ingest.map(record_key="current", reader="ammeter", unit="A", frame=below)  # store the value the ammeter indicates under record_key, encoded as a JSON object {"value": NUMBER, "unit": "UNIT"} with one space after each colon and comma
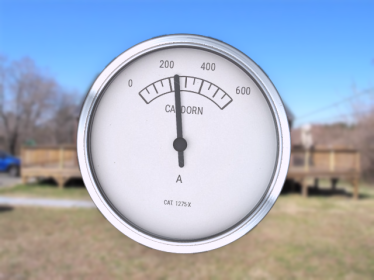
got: {"value": 250, "unit": "A"}
